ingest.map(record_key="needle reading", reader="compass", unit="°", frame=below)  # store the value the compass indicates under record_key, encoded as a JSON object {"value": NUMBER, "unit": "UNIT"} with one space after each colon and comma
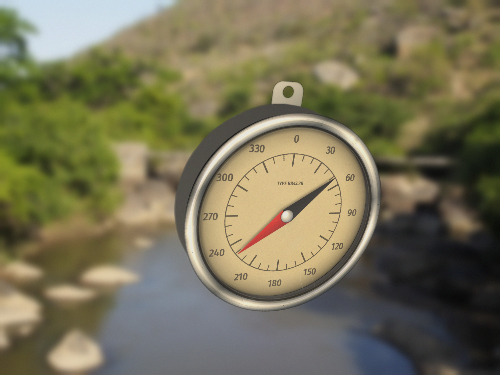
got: {"value": 230, "unit": "°"}
